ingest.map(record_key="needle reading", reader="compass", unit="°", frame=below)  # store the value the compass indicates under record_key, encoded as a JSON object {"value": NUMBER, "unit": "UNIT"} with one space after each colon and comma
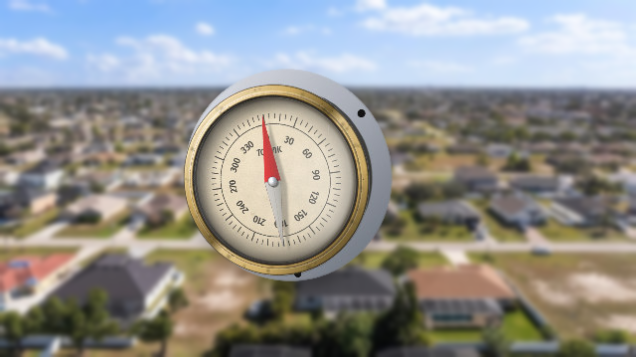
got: {"value": 0, "unit": "°"}
